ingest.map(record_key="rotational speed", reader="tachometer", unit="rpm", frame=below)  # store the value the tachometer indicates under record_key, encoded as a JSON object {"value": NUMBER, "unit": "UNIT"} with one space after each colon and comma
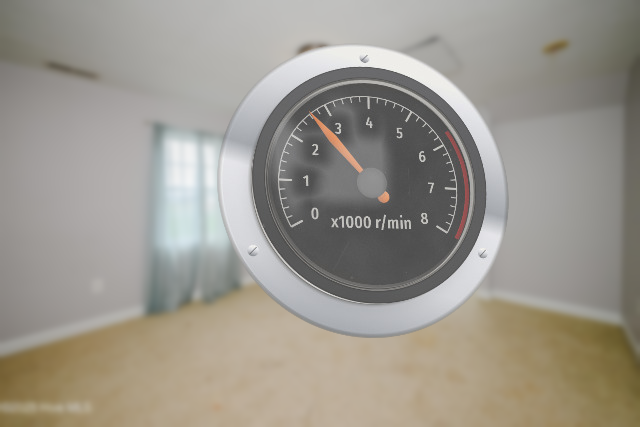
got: {"value": 2600, "unit": "rpm"}
